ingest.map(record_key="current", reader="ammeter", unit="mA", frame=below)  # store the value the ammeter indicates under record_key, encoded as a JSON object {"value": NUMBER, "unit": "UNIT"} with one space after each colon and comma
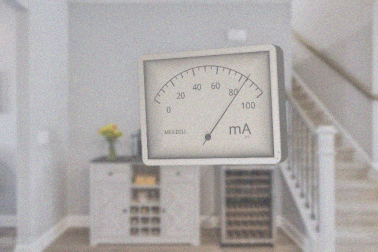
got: {"value": 85, "unit": "mA"}
